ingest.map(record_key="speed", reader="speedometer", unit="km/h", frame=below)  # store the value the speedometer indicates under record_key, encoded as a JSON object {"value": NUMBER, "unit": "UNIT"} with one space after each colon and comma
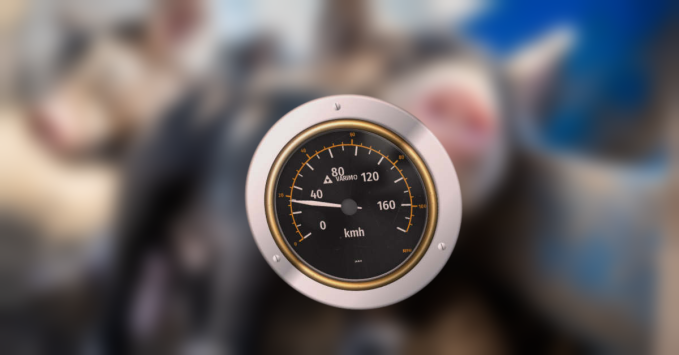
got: {"value": 30, "unit": "km/h"}
